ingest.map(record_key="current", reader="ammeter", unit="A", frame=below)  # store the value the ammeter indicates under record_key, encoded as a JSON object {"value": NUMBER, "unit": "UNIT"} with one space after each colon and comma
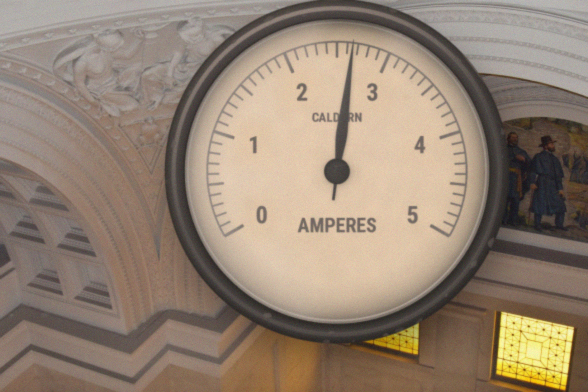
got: {"value": 2.65, "unit": "A"}
